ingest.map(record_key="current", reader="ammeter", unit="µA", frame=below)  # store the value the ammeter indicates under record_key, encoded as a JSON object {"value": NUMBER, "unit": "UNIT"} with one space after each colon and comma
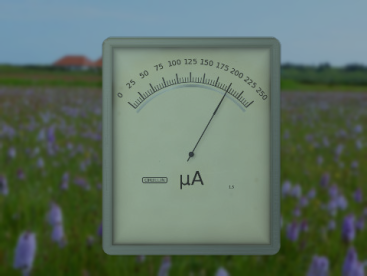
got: {"value": 200, "unit": "µA"}
